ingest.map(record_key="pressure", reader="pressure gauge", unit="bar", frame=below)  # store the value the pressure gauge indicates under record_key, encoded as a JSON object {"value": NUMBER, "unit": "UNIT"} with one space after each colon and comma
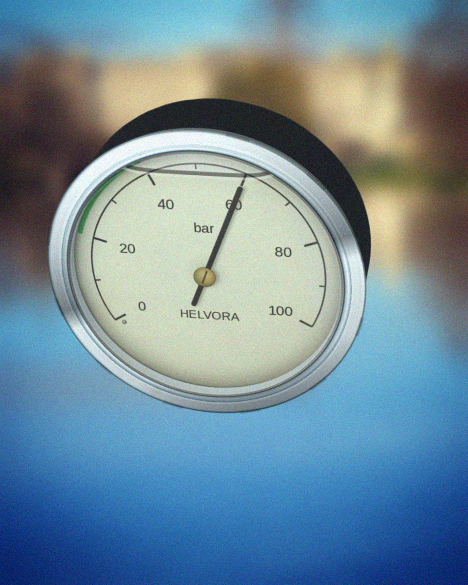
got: {"value": 60, "unit": "bar"}
